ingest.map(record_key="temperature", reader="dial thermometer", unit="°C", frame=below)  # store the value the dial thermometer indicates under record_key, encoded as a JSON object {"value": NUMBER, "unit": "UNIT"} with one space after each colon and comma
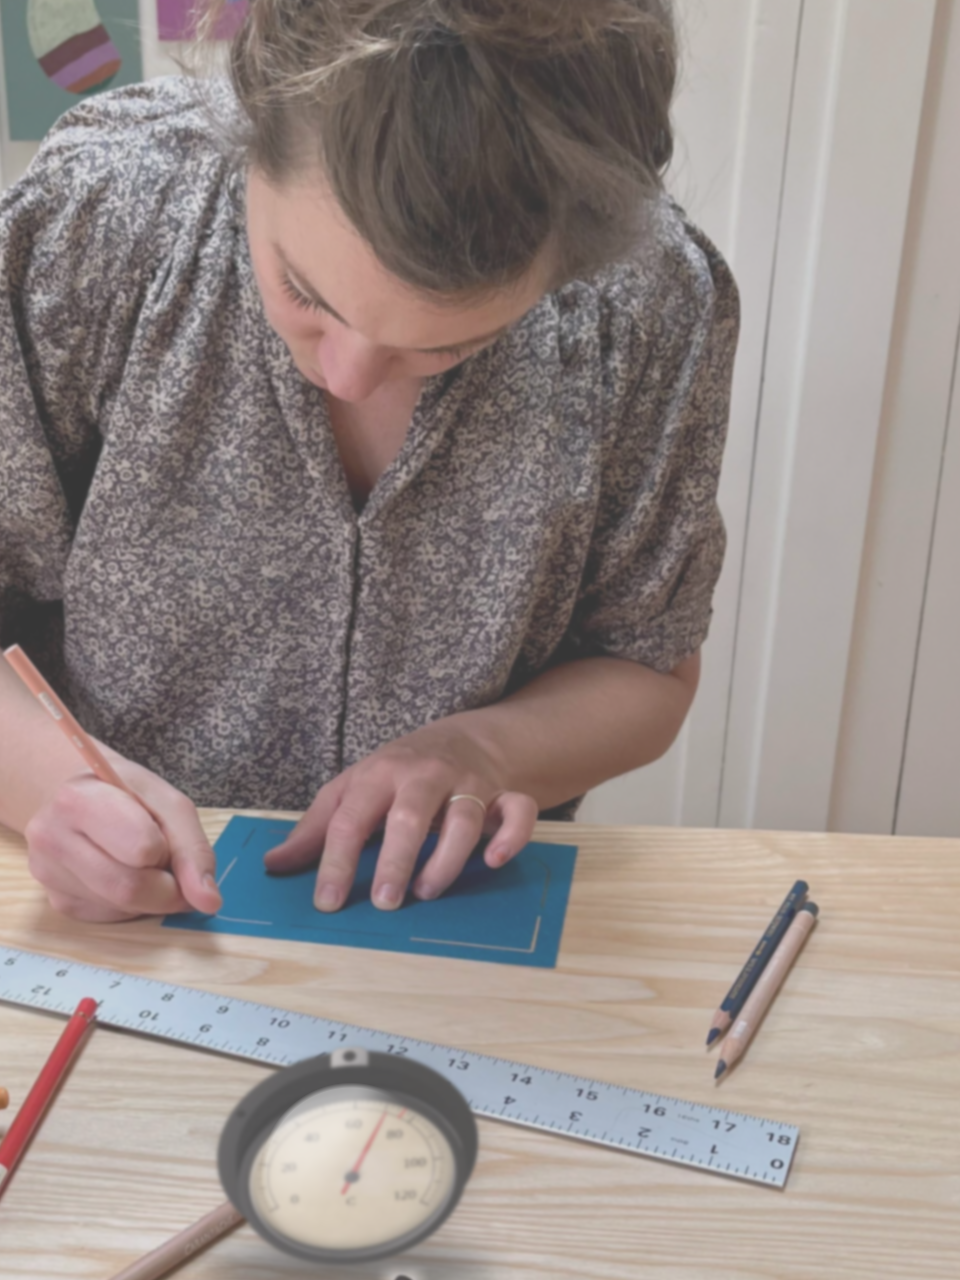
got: {"value": 70, "unit": "°C"}
